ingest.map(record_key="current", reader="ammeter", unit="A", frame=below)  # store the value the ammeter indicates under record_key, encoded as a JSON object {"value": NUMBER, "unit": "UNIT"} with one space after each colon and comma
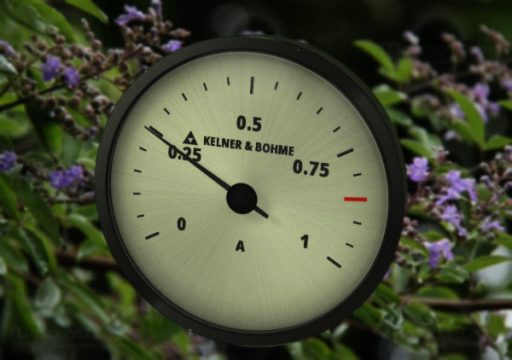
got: {"value": 0.25, "unit": "A"}
